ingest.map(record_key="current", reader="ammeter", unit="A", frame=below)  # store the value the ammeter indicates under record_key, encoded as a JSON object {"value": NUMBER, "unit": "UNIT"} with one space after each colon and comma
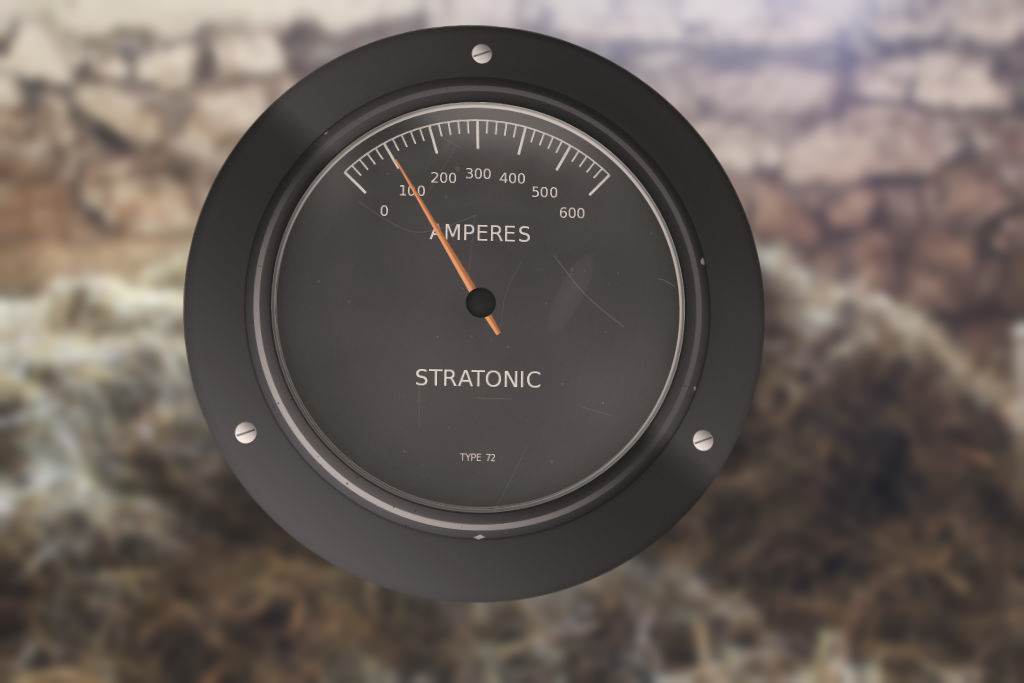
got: {"value": 100, "unit": "A"}
